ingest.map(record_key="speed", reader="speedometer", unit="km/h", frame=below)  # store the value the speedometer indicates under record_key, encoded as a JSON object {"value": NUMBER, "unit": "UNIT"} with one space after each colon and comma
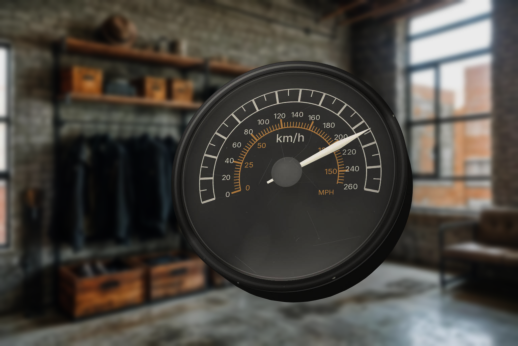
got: {"value": 210, "unit": "km/h"}
